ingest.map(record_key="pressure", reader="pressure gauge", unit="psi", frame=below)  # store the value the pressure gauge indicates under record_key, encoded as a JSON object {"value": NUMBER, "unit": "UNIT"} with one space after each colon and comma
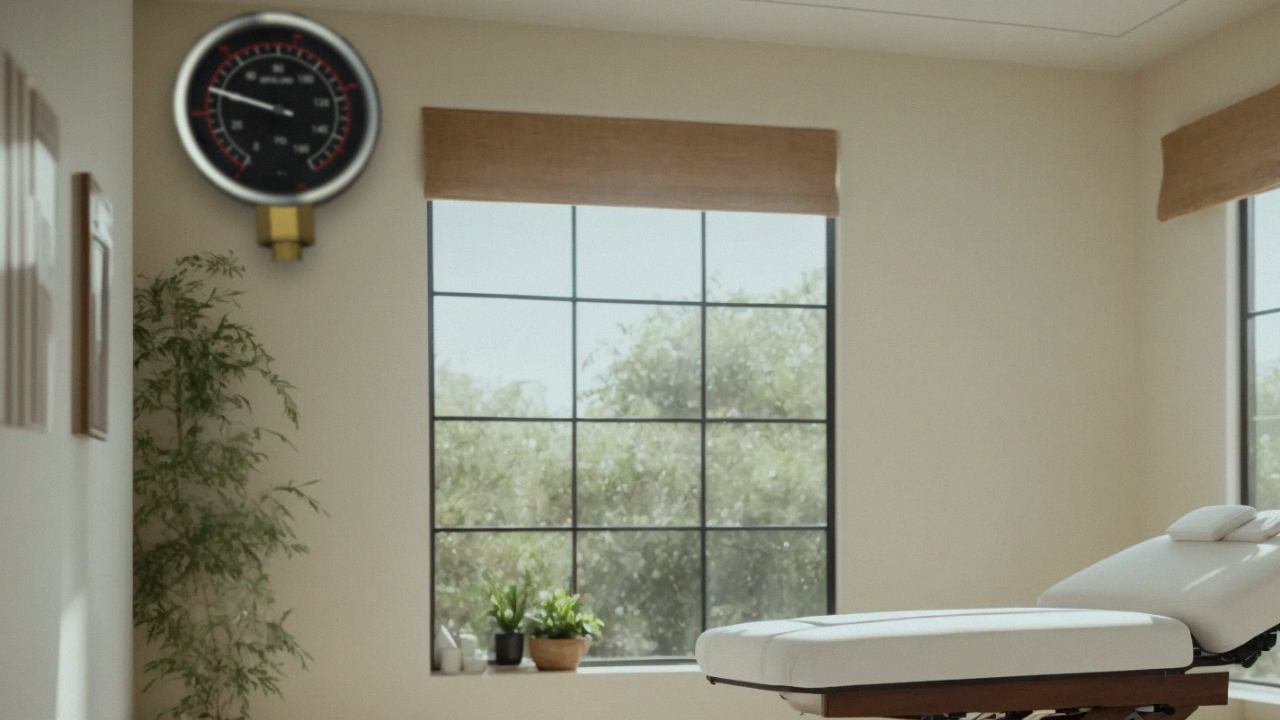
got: {"value": 40, "unit": "psi"}
